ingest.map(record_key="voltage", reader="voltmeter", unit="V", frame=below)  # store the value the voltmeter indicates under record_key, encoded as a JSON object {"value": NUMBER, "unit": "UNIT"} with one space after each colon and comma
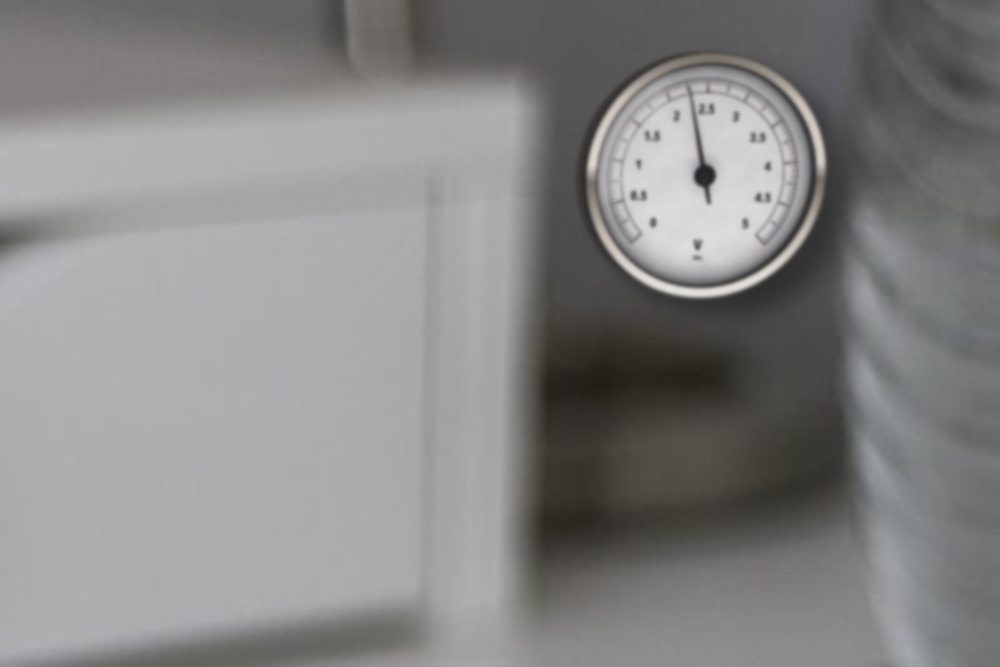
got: {"value": 2.25, "unit": "V"}
